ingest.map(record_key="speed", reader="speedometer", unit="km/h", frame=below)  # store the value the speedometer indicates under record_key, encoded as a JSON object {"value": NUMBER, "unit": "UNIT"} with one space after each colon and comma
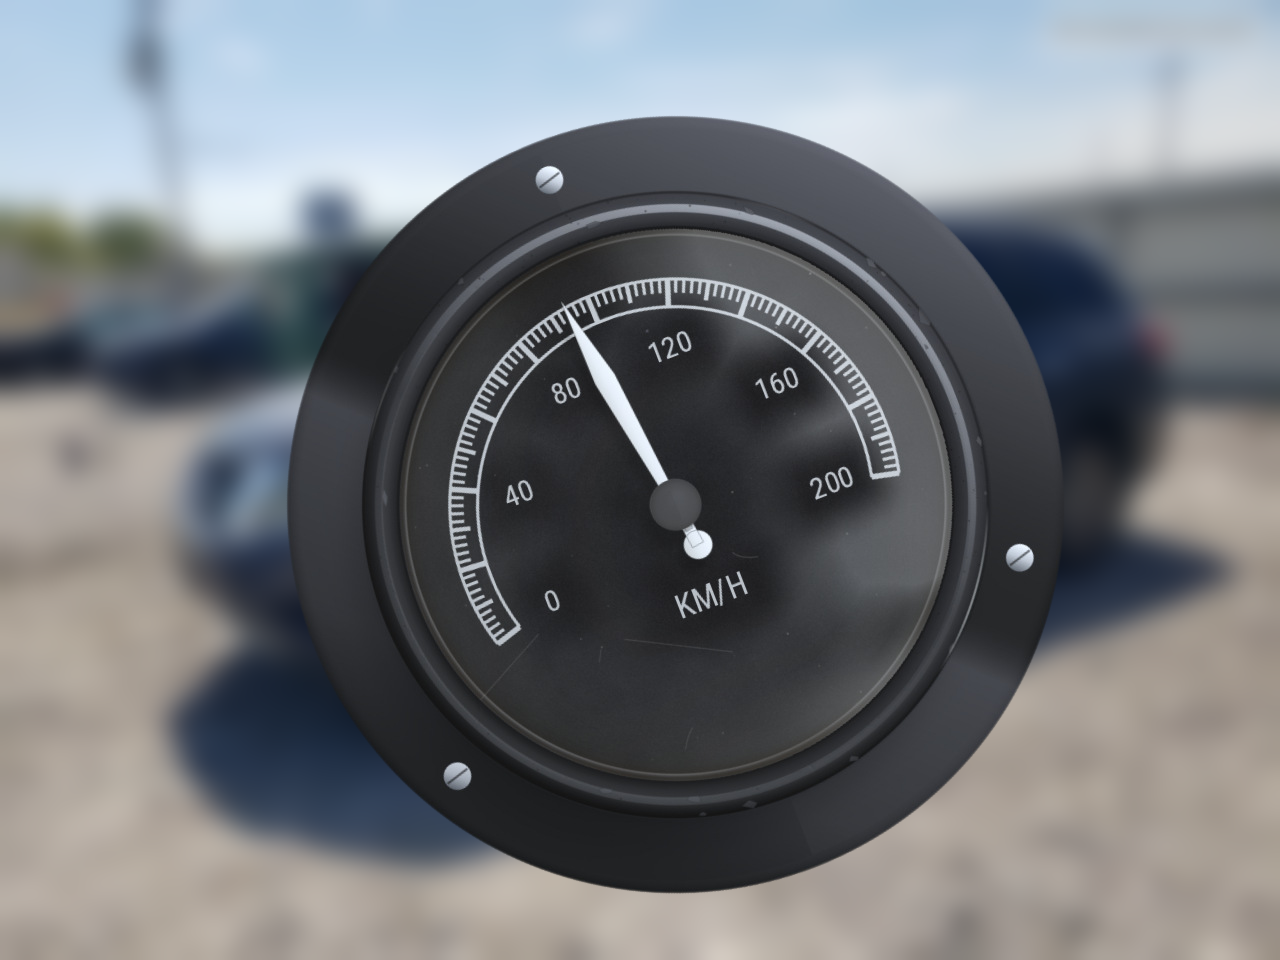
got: {"value": 94, "unit": "km/h"}
